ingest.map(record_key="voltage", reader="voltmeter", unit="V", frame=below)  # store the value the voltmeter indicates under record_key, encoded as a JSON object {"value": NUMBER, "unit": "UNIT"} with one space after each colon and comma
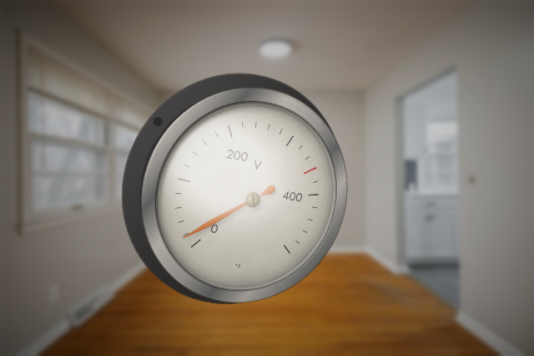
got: {"value": 20, "unit": "V"}
